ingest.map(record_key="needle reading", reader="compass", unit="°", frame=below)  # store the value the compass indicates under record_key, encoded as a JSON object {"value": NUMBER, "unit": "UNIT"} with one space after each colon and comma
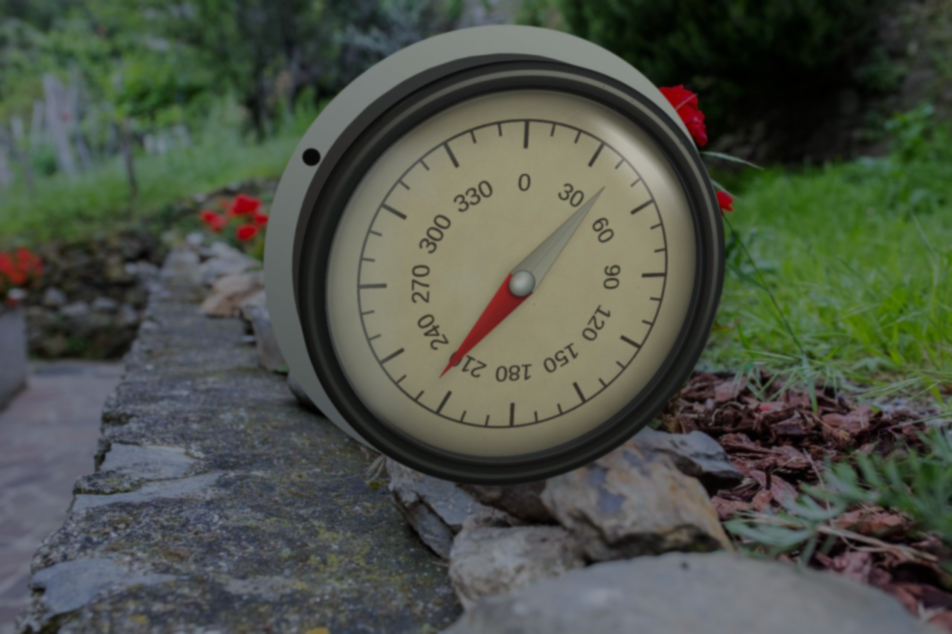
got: {"value": 220, "unit": "°"}
